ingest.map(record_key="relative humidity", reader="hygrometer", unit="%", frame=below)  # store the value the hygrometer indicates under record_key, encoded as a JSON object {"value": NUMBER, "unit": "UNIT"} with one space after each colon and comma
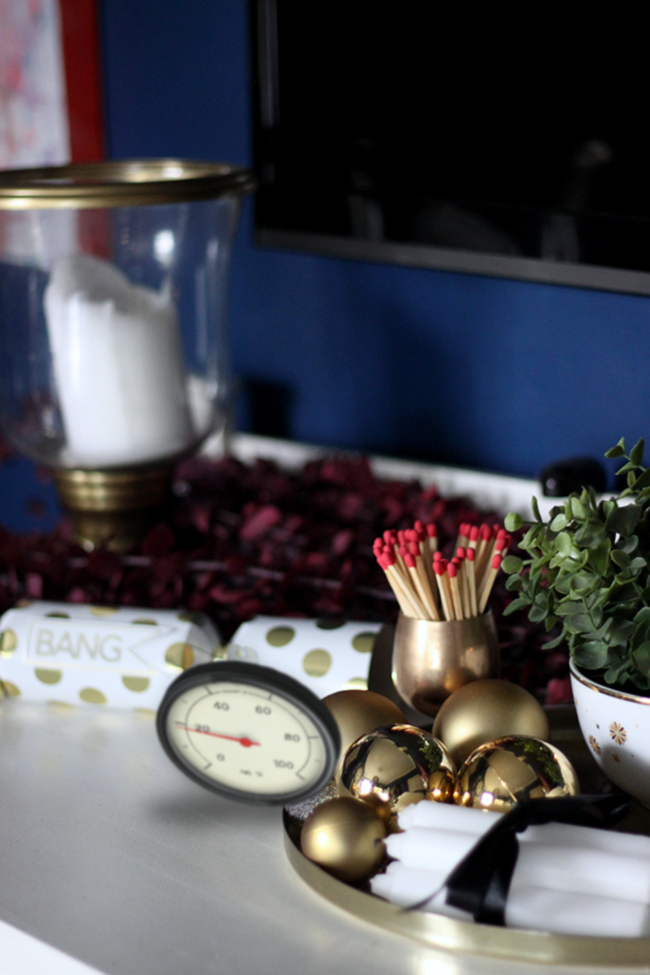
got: {"value": 20, "unit": "%"}
